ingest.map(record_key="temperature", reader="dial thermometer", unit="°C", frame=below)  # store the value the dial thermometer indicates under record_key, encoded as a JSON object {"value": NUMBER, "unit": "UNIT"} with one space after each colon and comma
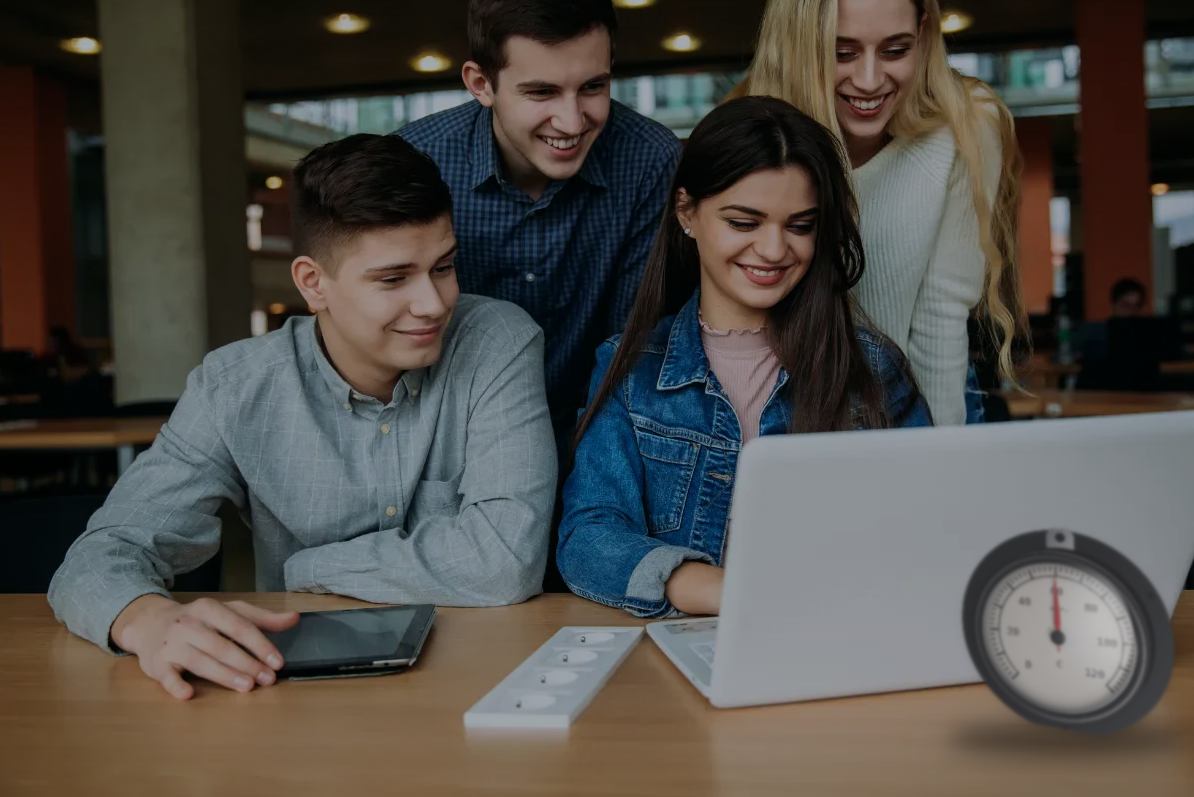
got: {"value": 60, "unit": "°C"}
